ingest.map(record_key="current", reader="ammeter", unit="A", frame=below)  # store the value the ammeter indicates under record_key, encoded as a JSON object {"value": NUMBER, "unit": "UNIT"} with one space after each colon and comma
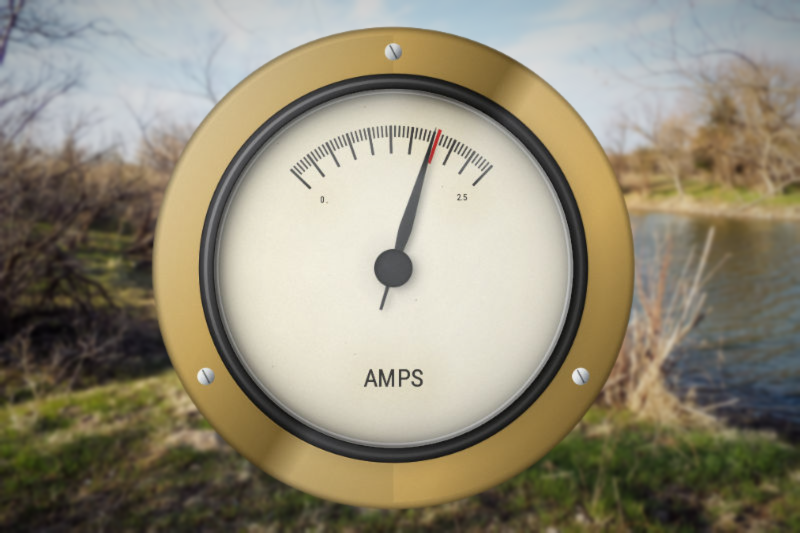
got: {"value": 1.75, "unit": "A"}
